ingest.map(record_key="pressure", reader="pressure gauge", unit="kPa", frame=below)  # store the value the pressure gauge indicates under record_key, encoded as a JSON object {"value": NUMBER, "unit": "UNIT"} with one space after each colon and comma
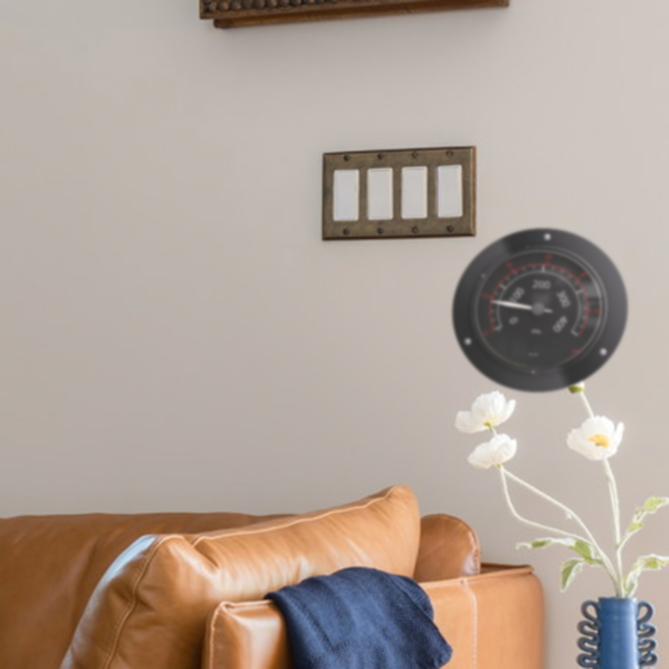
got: {"value": 60, "unit": "kPa"}
